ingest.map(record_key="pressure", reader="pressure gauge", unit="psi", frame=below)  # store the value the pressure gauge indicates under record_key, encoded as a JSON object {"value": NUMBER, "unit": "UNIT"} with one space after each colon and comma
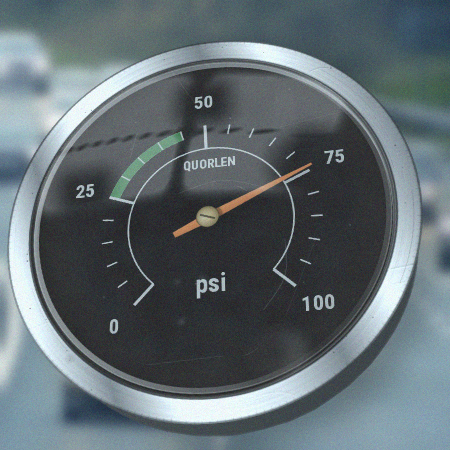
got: {"value": 75, "unit": "psi"}
